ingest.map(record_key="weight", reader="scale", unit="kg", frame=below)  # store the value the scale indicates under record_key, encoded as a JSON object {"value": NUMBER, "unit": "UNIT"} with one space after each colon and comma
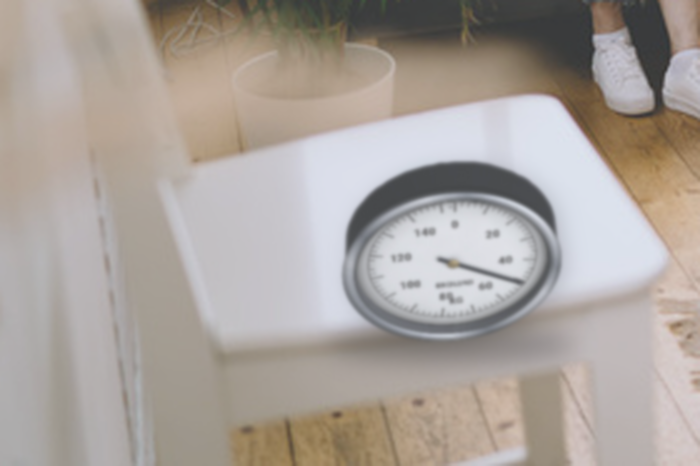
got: {"value": 50, "unit": "kg"}
